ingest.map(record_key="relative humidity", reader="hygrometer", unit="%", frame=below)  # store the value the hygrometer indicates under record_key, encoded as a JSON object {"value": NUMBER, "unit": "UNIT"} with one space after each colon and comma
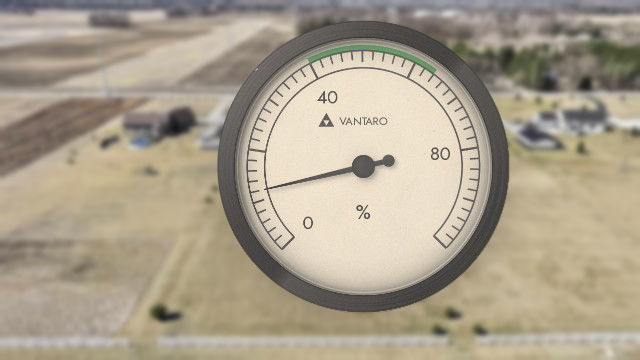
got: {"value": 12, "unit": "%"}
